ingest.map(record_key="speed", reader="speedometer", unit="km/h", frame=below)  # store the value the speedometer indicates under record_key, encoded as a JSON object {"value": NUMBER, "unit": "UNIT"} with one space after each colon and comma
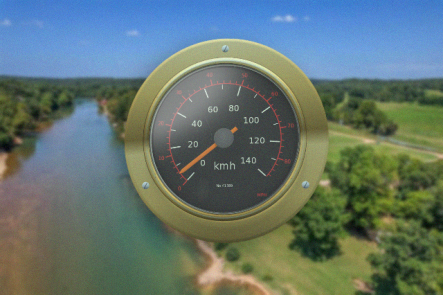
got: {"value": 5, "unit": "km/h"}
